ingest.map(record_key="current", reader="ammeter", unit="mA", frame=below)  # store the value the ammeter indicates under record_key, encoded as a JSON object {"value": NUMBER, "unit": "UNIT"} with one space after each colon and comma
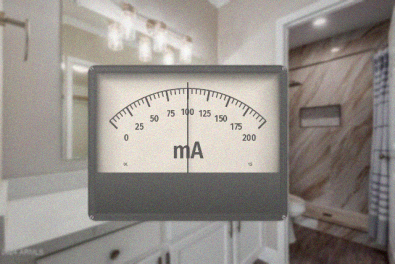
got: {"value": 100, "unit": "mA"}
